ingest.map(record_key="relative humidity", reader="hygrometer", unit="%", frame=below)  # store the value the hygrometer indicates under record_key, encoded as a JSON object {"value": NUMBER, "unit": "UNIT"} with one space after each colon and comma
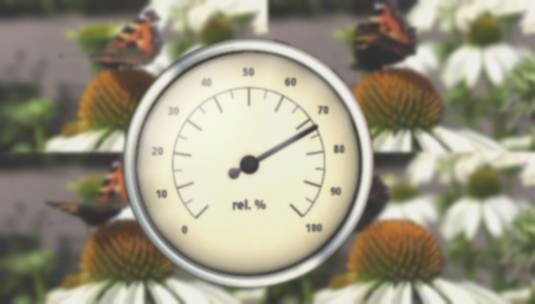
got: {"value": 72.5, "unit": "%"}
